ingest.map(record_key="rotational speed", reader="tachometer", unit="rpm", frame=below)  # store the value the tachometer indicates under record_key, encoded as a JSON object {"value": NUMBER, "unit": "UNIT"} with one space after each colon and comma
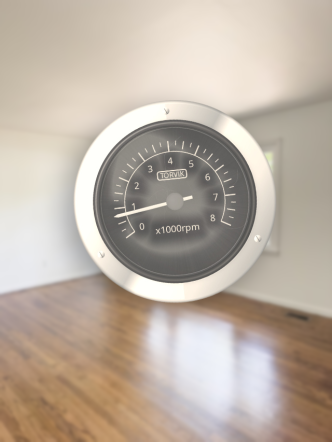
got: {"value": 750, "unit": "rpm"}
